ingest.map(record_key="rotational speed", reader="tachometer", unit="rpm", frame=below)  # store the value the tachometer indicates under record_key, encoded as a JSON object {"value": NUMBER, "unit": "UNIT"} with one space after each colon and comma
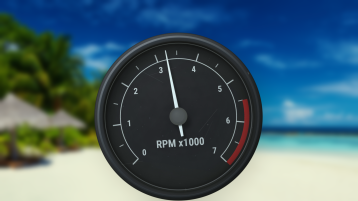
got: {"value": 3250, "unit": "rpm"}
